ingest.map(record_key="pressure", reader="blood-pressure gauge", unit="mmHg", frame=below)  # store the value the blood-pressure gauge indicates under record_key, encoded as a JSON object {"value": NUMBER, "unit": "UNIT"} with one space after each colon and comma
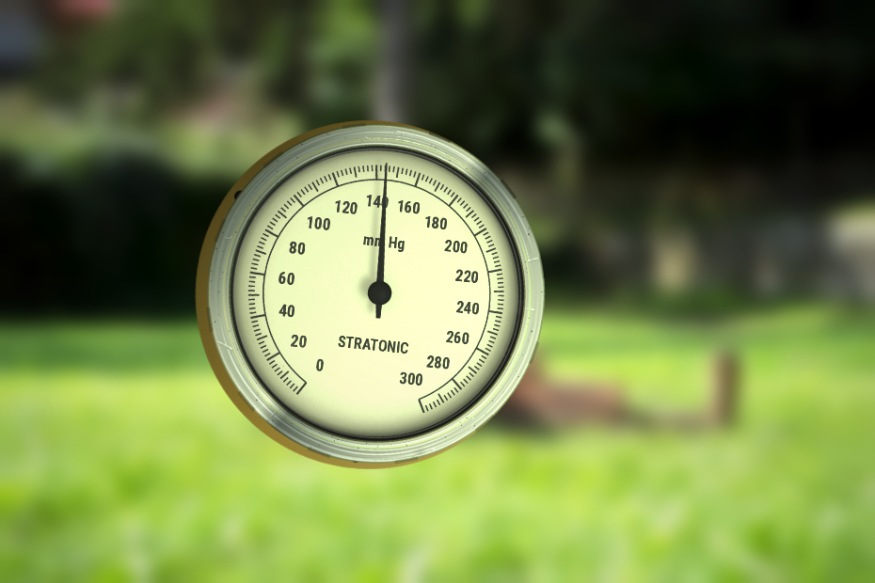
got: {"value": 144, "unit": "mmHg"}
